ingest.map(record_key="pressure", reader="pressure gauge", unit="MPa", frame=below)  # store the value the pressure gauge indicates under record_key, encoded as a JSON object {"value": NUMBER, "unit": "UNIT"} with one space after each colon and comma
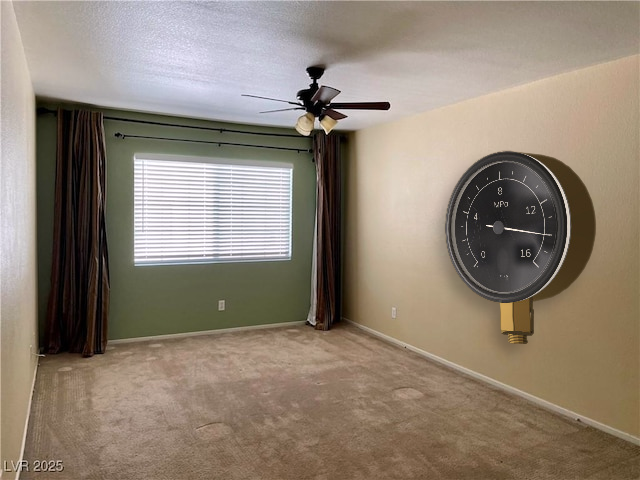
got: {"value": 14, "unit": "MPa"}
